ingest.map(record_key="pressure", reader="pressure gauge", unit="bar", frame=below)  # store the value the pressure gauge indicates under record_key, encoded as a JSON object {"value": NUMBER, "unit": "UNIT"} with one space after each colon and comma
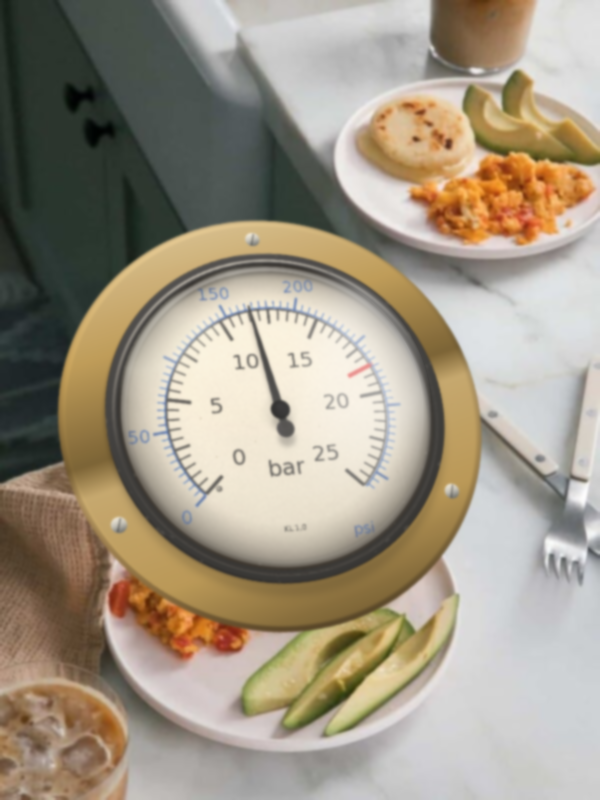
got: {"value": 11.5, "unit": "bar"}
